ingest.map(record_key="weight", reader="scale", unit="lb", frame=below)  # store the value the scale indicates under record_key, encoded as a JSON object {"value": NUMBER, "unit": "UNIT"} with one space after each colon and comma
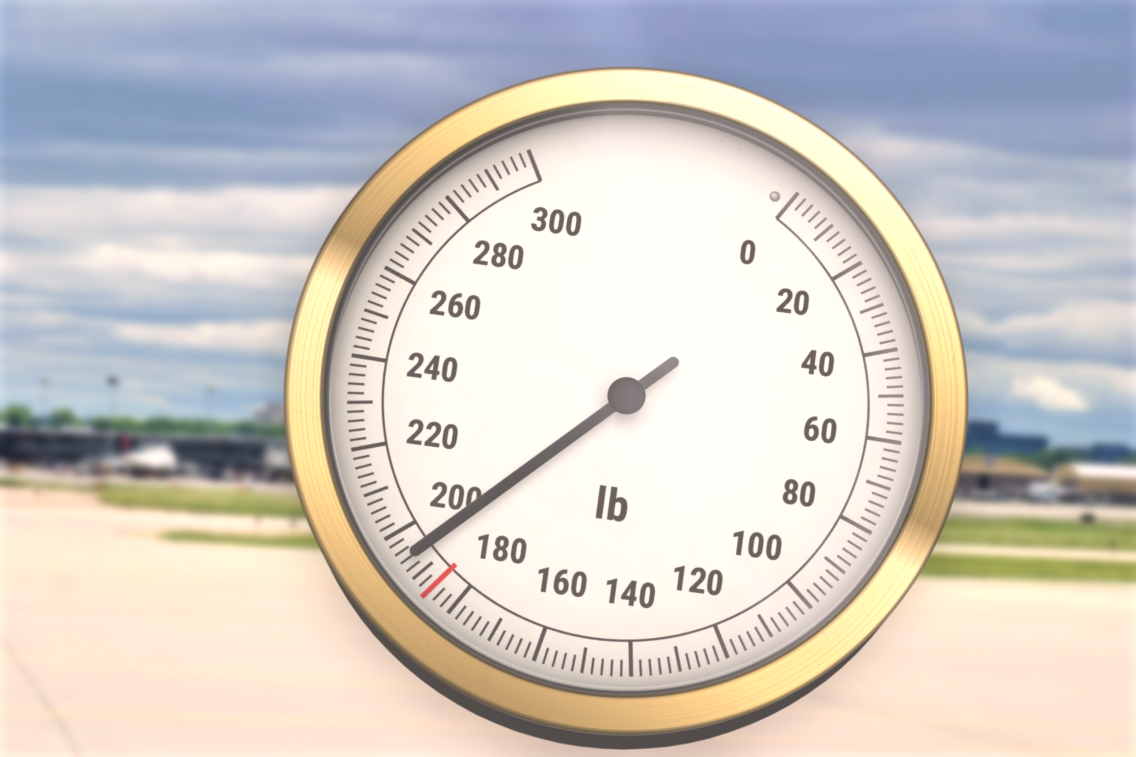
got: {"value": 194, "unit": "lb"}
